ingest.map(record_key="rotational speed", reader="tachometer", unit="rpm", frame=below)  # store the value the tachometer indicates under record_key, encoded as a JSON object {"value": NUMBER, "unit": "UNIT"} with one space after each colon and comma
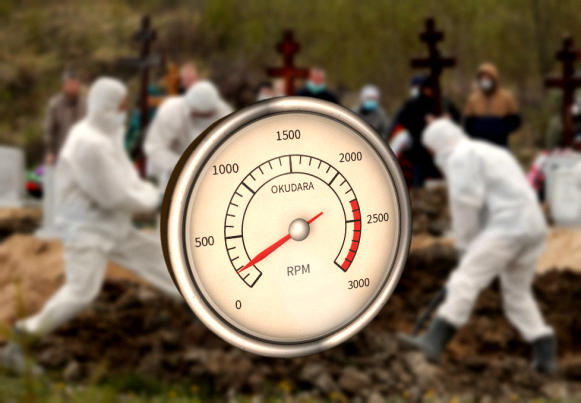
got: {"value": 200, "unit": "rpm"}
